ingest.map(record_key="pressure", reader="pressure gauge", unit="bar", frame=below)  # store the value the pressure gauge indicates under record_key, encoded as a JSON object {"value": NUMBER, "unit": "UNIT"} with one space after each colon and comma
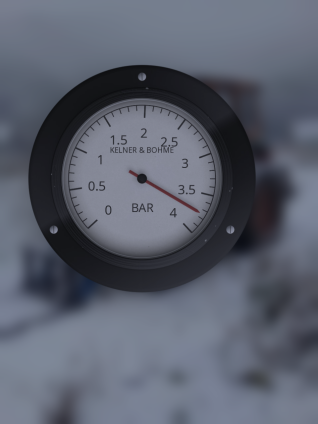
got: {"value": 3.75, "unit": "bar"}
